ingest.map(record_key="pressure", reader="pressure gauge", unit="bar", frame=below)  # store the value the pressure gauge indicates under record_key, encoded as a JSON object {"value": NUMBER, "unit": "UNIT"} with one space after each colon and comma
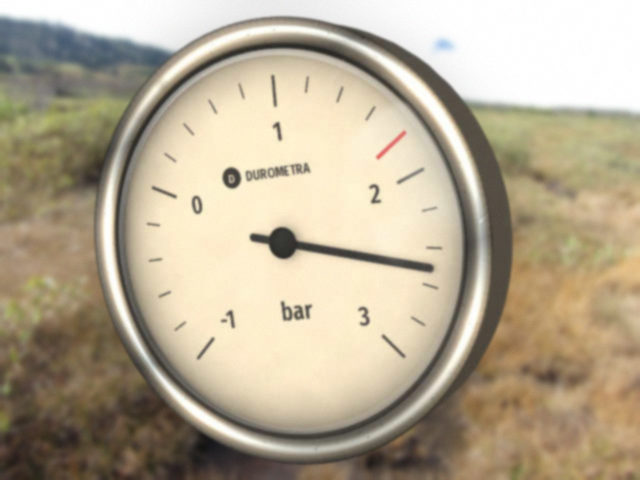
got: {"value": 2.5, "unit": "bar"}
